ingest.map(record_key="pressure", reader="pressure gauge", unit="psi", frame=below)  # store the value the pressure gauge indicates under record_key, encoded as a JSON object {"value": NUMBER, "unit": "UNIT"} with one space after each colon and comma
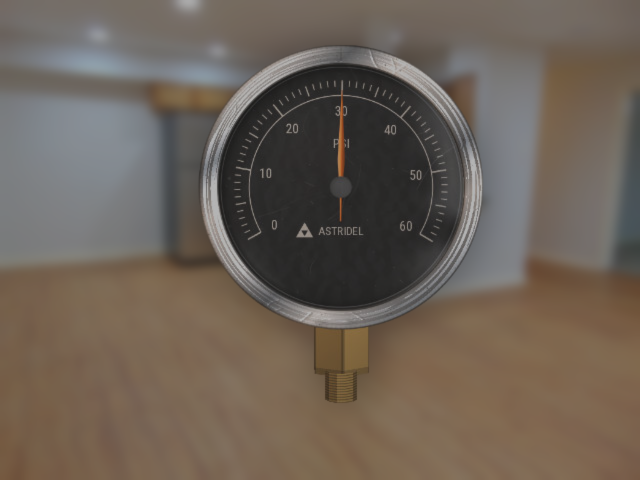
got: {"value": 30, "unit": "psi"}
